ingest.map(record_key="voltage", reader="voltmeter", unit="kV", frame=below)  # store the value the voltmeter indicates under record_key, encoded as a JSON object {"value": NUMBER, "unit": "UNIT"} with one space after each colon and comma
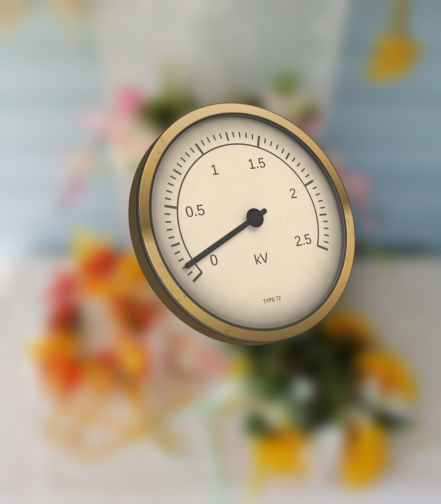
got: {"value": 0.1, "unit": "kV"}
